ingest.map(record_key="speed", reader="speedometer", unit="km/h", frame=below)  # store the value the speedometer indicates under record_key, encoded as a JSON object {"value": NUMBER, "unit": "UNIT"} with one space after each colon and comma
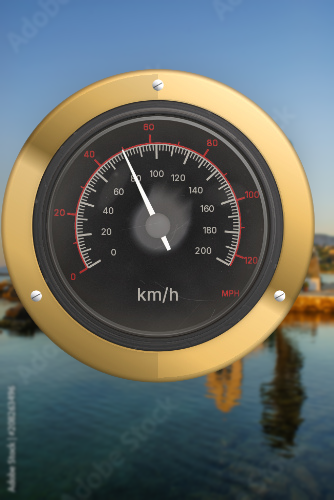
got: {"value": 80, "unit": "km/h"}
